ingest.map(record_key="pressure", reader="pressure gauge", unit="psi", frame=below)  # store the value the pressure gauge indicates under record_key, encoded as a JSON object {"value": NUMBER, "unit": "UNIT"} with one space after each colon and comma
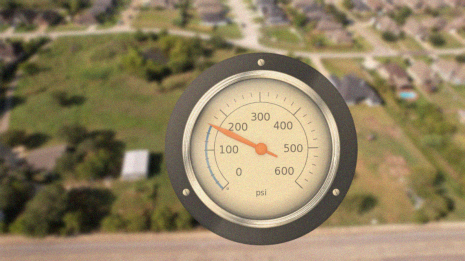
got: {"value": 160, "unit": "psi"}
